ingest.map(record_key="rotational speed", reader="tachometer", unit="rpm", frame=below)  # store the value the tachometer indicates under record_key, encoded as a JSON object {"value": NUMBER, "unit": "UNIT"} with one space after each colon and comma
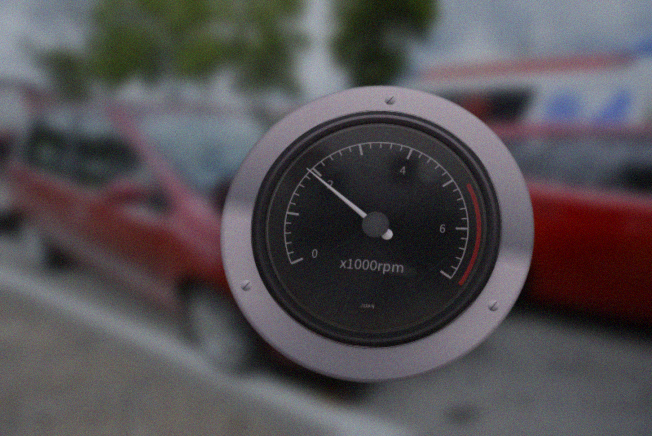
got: {"value": 1900, "unit": "rpm"}
